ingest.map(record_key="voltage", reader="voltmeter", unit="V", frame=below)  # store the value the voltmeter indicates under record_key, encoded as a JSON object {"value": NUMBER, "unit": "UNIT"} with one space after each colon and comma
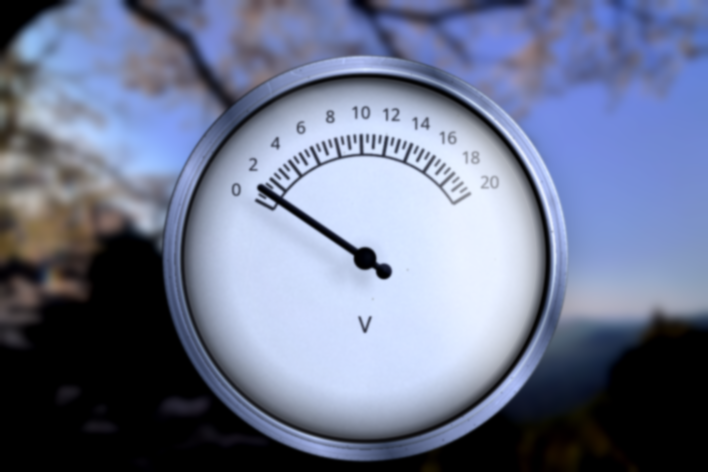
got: {"value": 1, "unit": "V"}
